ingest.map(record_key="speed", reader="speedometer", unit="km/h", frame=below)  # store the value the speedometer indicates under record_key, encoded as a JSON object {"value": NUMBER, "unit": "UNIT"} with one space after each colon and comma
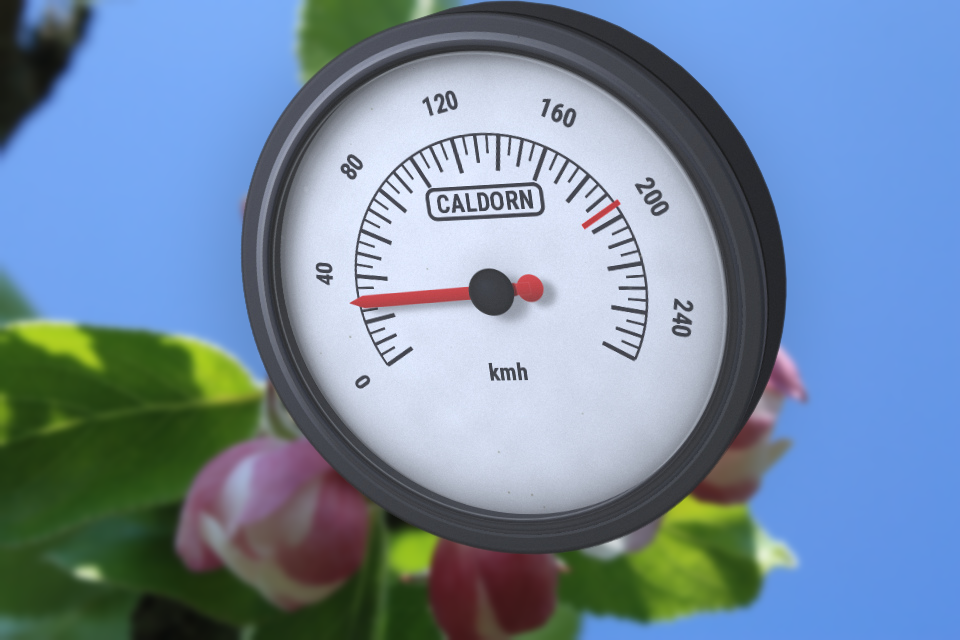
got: {"value": 30, "unit": "km/h"}
